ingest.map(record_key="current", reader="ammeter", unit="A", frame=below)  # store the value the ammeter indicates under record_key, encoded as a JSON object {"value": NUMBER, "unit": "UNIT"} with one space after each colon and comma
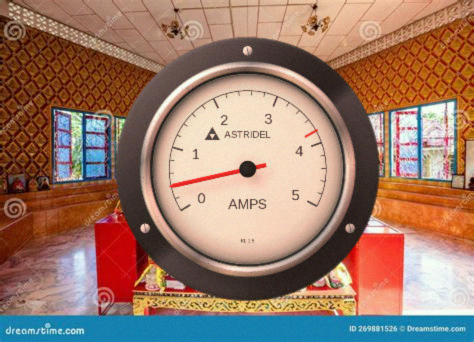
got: {"value": 0.4, "unit": "A"}
